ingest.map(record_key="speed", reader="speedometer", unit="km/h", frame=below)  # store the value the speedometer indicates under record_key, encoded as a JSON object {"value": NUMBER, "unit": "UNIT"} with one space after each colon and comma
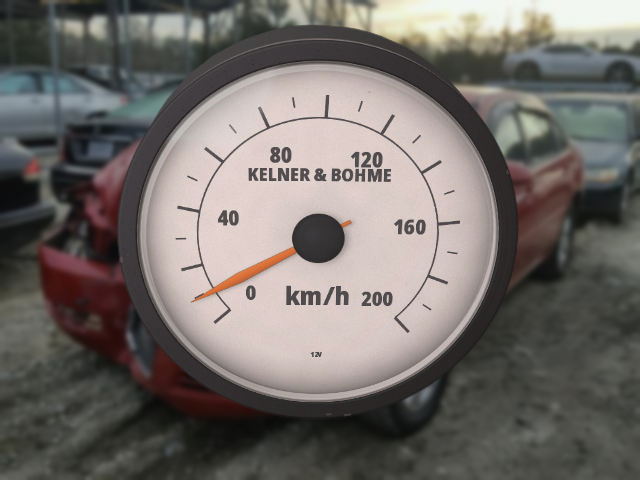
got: {"value": 10, "unit": "km/h"}
